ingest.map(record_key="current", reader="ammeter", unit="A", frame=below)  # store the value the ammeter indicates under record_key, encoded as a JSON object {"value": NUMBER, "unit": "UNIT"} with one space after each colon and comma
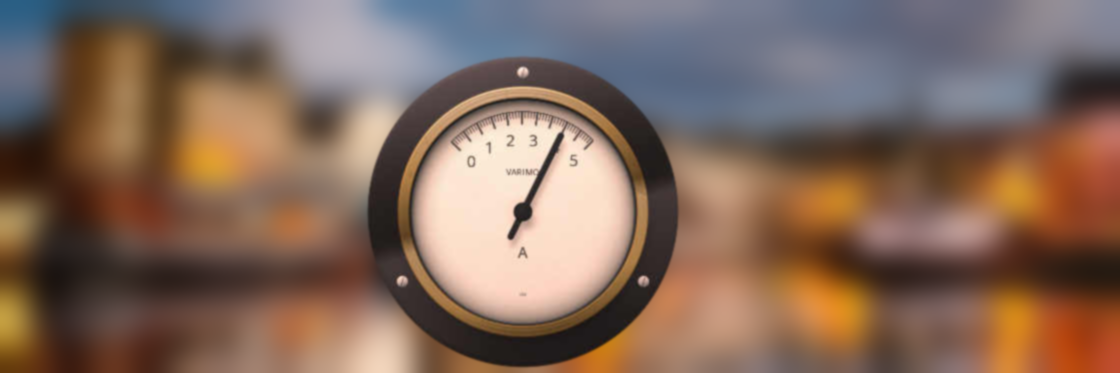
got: {"value": 4, "unit": "A"}
